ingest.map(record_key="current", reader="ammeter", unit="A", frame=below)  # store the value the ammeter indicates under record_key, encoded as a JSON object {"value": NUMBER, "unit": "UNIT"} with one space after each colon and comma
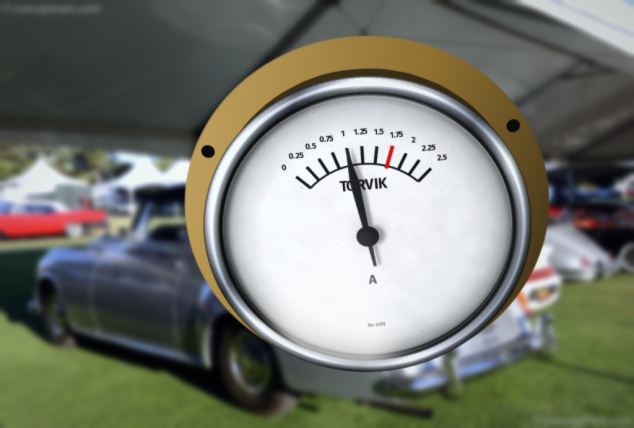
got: {"value": 1, "unit": "A"}
